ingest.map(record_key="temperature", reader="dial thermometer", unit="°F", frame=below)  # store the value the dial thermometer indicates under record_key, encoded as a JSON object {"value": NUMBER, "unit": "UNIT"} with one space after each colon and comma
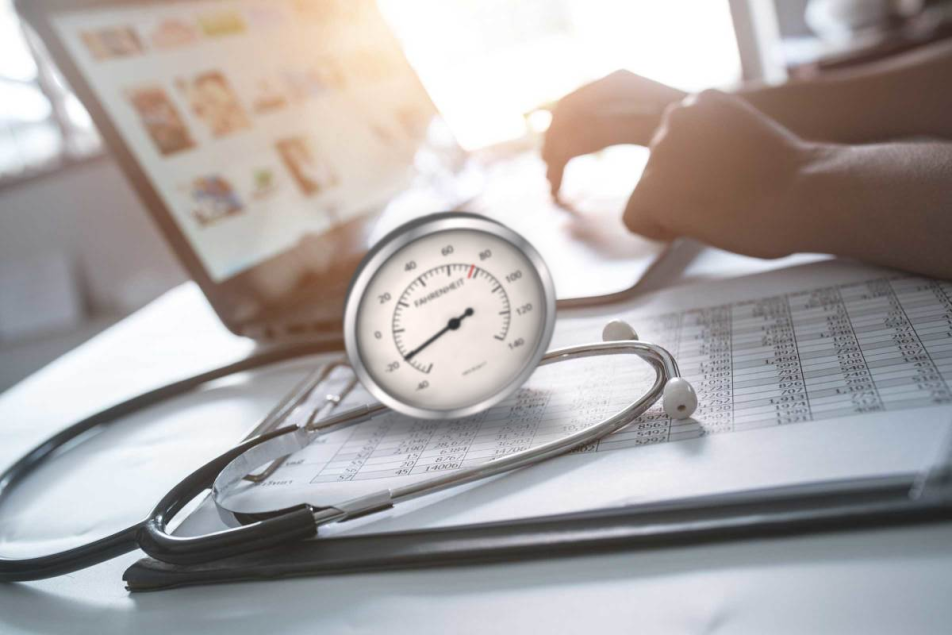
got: {"value": -20, "unit": "°F"}
